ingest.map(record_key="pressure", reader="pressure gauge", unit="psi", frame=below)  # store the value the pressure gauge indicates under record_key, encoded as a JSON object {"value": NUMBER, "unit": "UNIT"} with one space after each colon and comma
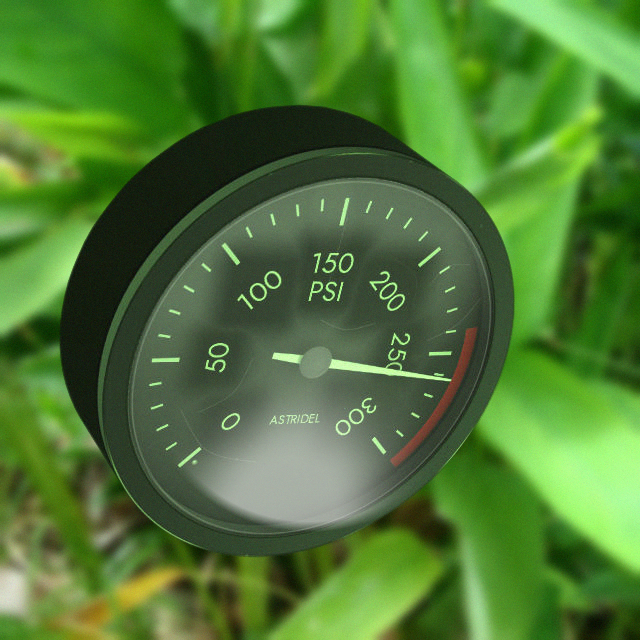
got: {"value": 260, "unit": "psi"}
